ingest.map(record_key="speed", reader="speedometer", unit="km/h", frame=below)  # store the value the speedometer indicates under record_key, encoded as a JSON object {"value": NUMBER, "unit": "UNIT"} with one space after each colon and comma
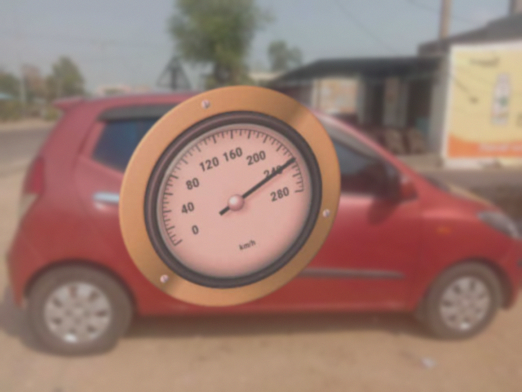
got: {"value": 240, "unit": "km/h"}
